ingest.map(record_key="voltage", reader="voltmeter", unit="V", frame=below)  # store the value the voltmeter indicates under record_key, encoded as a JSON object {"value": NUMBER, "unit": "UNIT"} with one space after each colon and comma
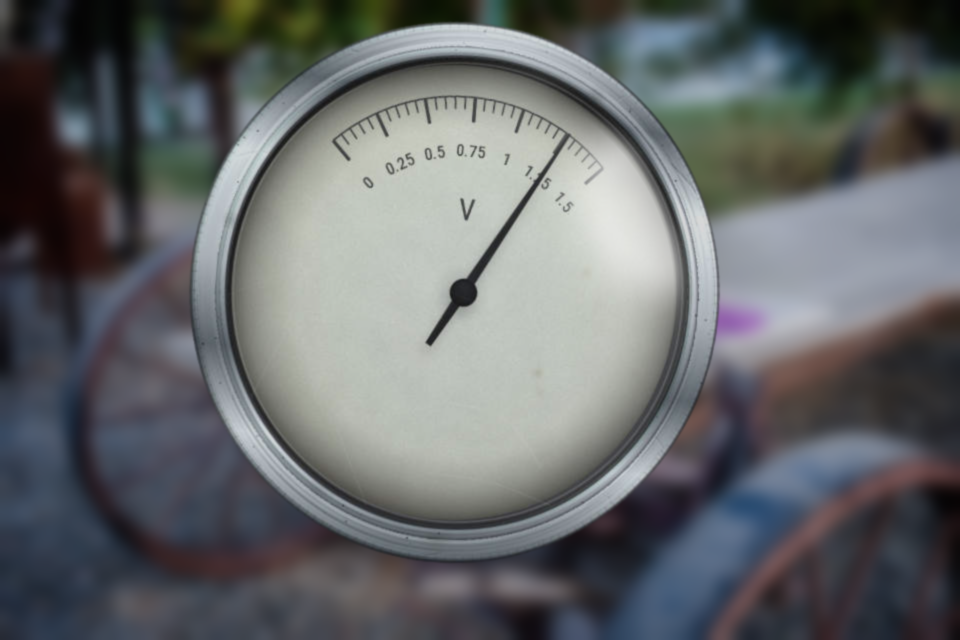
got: {"value": 1.25, "unit": "V"}
